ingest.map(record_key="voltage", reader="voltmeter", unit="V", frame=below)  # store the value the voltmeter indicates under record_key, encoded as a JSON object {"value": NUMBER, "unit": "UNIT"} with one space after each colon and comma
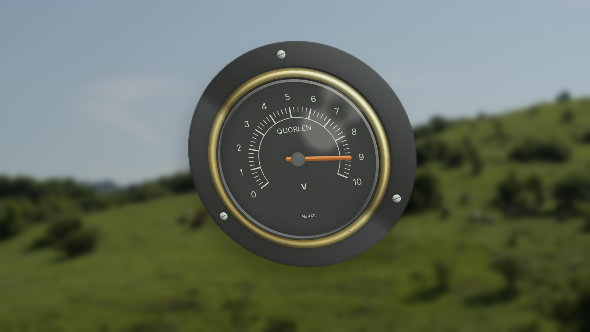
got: {"value": 9, "unit": "V"}
